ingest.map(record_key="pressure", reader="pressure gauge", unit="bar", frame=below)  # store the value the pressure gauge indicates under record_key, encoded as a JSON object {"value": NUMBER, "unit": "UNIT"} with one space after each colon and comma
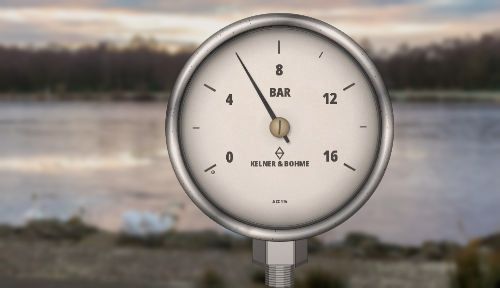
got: {"value": 6, "unit": "bar"}
